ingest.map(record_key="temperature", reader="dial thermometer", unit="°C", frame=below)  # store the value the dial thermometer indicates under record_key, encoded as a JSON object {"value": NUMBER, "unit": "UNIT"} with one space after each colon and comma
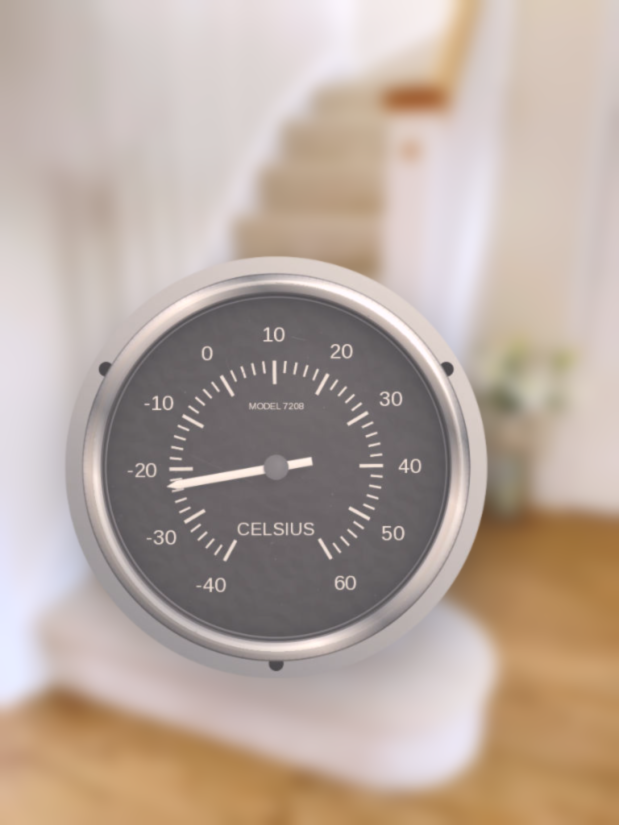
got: {"value": -23, "unit": "°C"}
